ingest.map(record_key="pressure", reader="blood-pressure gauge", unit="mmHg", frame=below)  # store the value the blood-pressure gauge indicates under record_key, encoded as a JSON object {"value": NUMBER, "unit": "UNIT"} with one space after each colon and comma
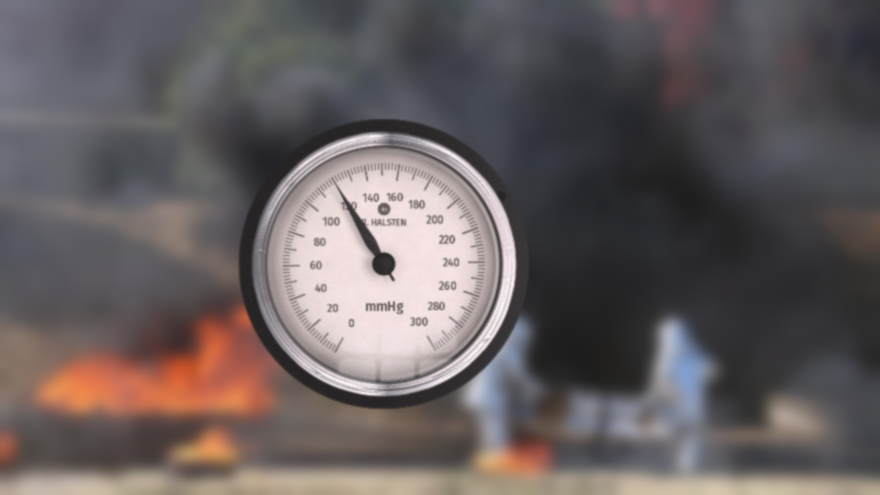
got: {"value": 120, "unit": "mmHg"}
